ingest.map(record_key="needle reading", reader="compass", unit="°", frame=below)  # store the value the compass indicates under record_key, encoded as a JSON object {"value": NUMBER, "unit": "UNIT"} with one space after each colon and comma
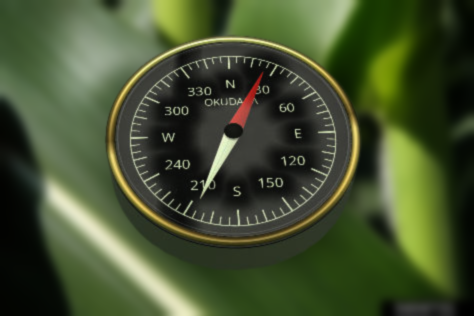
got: {"value": 25, "unit": "°"}
